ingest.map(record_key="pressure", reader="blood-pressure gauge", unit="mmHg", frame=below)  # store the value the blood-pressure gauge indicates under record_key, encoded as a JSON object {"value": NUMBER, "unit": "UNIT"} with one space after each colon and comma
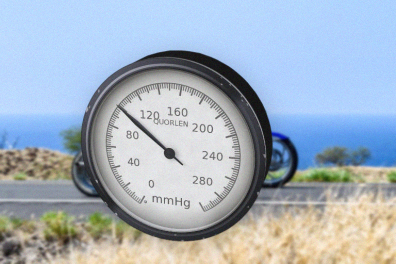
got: {"value": 100, "unit": "mmHg"}
